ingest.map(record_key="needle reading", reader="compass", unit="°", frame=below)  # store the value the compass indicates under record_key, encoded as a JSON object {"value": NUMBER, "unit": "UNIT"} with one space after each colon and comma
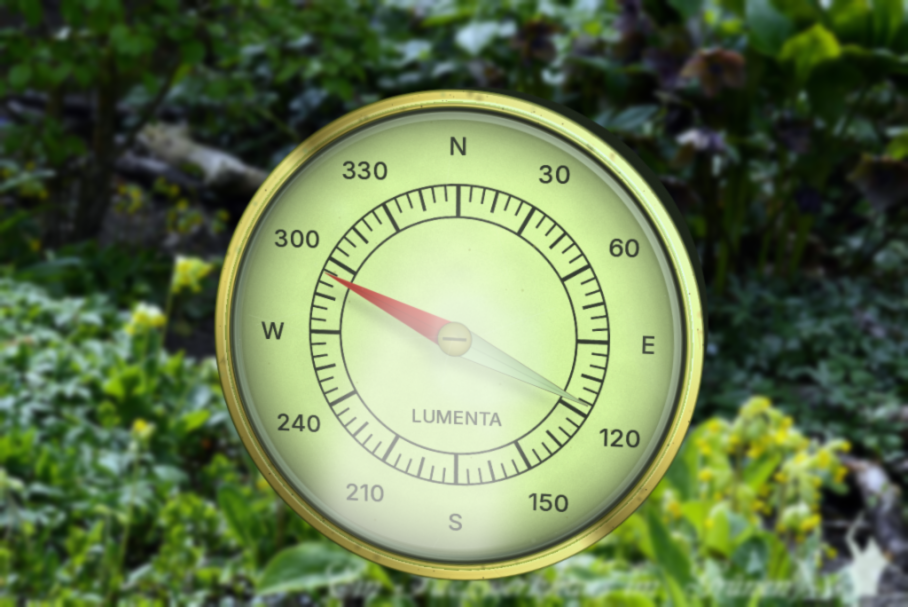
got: {"value": 295, "unit": "°"}
